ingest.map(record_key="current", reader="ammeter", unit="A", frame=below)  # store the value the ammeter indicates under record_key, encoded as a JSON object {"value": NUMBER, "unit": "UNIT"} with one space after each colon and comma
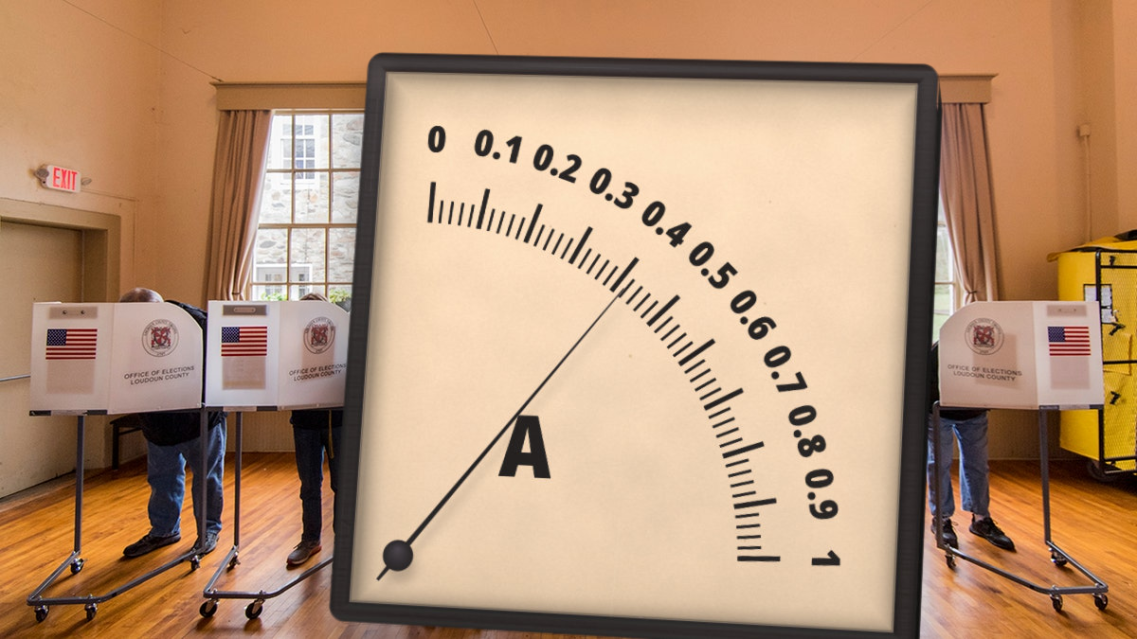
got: {"value": 0.42, "unit": "A"}
